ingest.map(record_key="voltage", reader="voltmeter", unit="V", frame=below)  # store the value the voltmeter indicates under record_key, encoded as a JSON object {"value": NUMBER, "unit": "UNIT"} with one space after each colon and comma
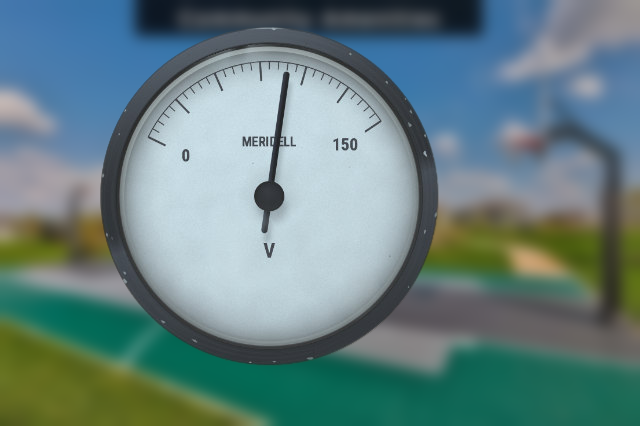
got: {"value": 90, "unit": "V"}
